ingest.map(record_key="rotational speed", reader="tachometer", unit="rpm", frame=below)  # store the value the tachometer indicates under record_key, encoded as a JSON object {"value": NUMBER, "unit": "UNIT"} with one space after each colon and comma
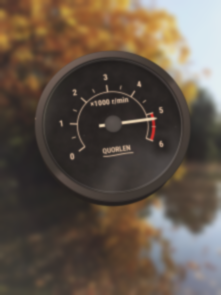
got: {"value": 5250, "unit": "rpm"}
